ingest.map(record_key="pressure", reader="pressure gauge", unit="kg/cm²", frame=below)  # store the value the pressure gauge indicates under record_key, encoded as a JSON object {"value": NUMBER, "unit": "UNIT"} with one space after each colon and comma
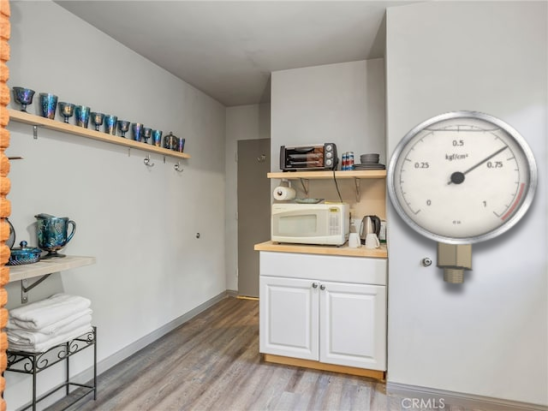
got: {"value": 0.7, "unit": "kg/cm²"}
